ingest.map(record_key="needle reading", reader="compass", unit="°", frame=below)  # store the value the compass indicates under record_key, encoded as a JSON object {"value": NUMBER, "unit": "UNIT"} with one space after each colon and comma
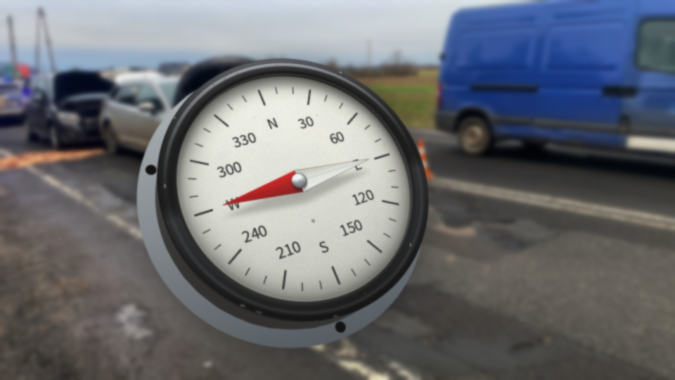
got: {"value": 270, "unit": "°"}
